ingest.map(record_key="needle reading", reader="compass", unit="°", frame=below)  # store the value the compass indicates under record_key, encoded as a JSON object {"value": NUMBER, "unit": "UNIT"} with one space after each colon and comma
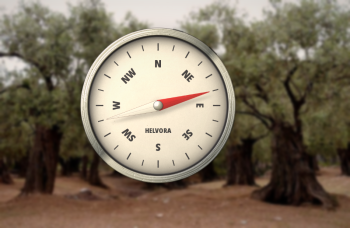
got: {"value": 75, "unit": "°"}
